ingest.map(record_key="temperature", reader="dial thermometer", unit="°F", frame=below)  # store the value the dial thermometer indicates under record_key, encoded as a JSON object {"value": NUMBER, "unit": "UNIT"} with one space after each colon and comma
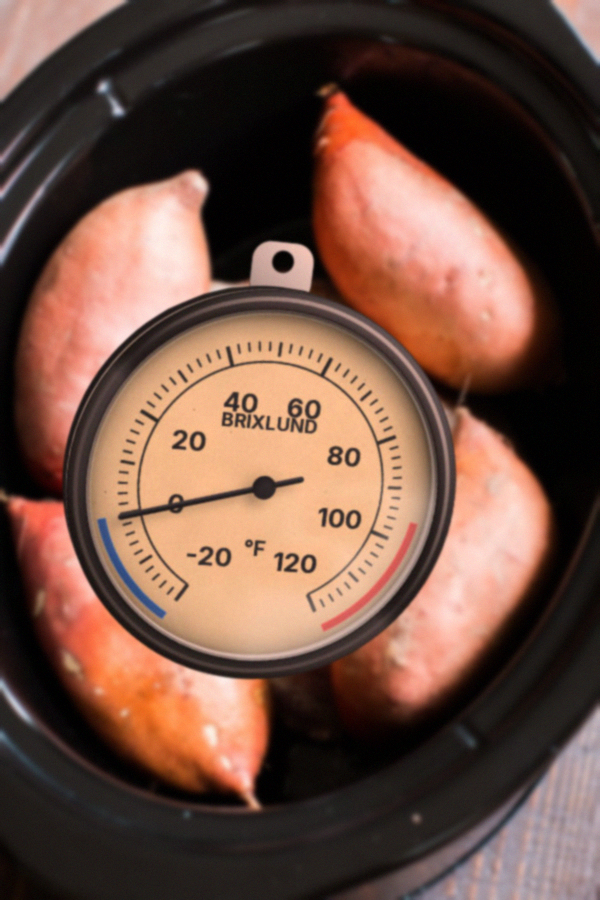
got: {"value": 0, "unit": "°F"}
